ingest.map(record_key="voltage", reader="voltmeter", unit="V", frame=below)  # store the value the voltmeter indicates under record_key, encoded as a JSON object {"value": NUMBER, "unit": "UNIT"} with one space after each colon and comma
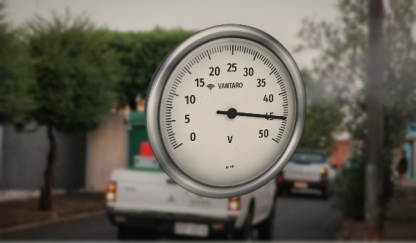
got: {"value": 45, "unit": "V"}
